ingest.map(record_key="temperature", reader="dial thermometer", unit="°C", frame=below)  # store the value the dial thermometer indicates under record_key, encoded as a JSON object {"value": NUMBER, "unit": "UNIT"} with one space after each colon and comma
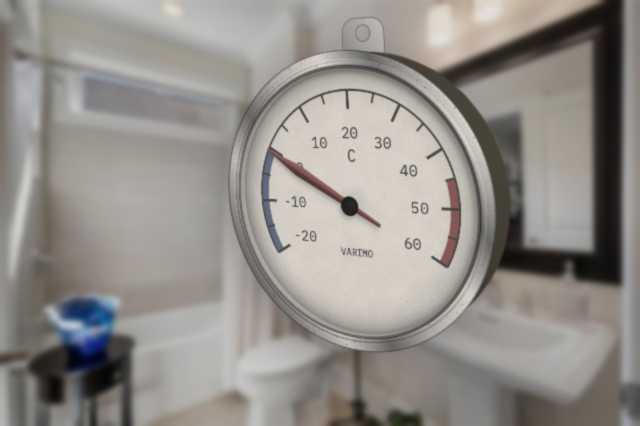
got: {"value": 0, "unit": "°C"}
